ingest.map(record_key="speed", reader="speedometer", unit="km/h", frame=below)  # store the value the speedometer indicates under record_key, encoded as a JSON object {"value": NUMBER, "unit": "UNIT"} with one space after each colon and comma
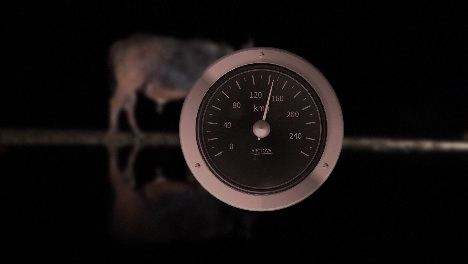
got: {"value": 145, "unit": "km/h"}
